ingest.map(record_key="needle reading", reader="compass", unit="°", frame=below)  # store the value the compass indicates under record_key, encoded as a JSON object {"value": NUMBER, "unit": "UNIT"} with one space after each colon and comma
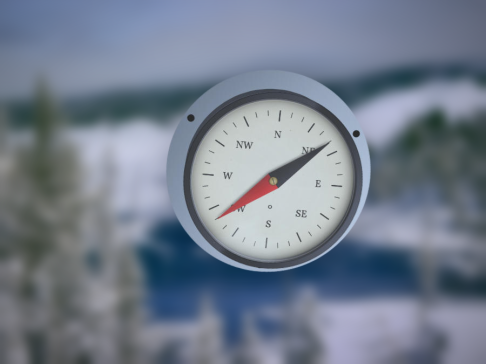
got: {"value": 230, "unit": "°"}
